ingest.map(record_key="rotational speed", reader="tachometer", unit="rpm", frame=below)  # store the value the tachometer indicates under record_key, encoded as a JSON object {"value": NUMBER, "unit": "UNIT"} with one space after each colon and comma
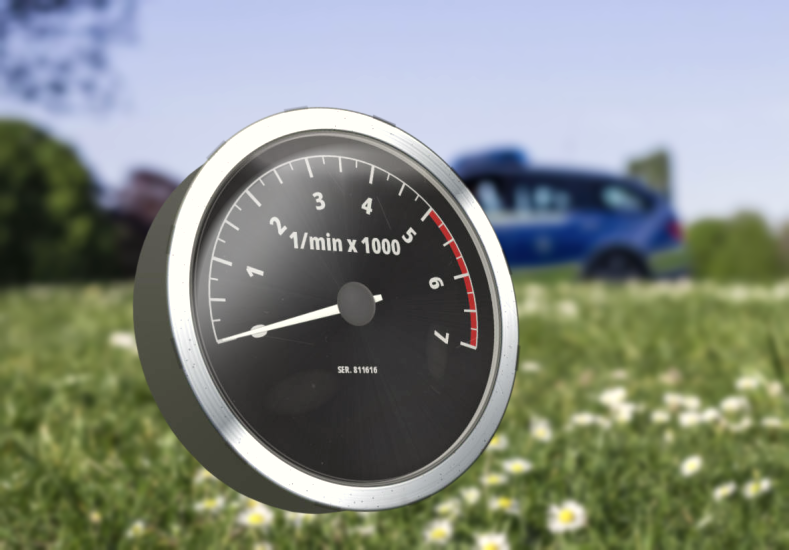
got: {"value": 0, "unit": "rpm"}
